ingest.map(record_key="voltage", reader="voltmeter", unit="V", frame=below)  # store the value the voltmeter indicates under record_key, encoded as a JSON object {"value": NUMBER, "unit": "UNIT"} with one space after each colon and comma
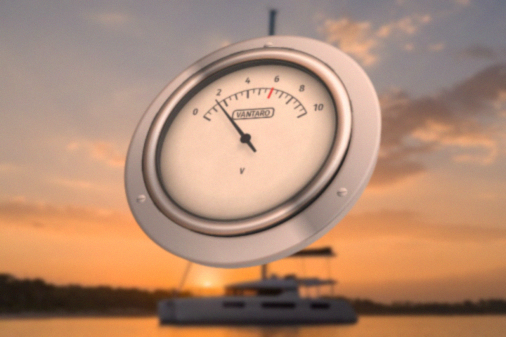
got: {"value": 1.5, "unit": "V"}
